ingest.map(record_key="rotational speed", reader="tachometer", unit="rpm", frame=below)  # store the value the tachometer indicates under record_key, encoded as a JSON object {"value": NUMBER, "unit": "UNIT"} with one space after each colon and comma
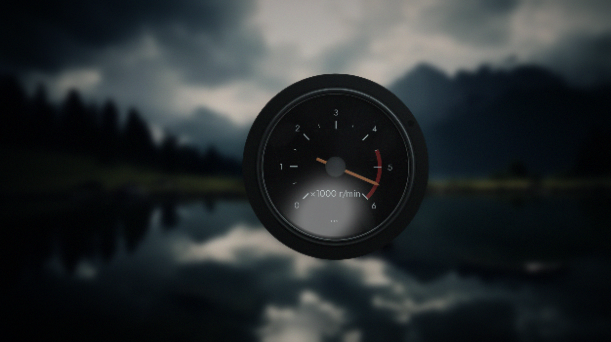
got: {"value": 5500, "unit": "rpm"}
